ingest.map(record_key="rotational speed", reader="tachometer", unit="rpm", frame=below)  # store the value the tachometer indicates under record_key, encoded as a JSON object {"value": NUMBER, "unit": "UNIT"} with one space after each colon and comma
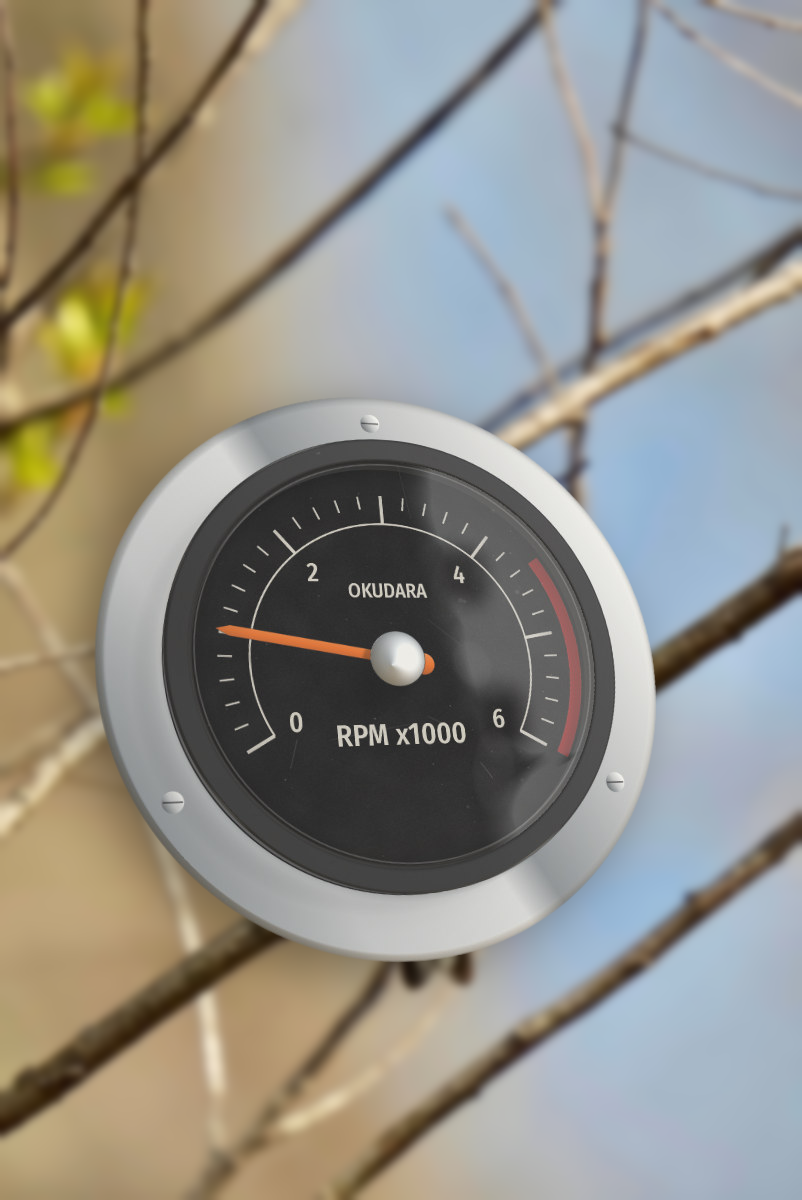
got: {"value": 1000, "unit": "rpm"}
